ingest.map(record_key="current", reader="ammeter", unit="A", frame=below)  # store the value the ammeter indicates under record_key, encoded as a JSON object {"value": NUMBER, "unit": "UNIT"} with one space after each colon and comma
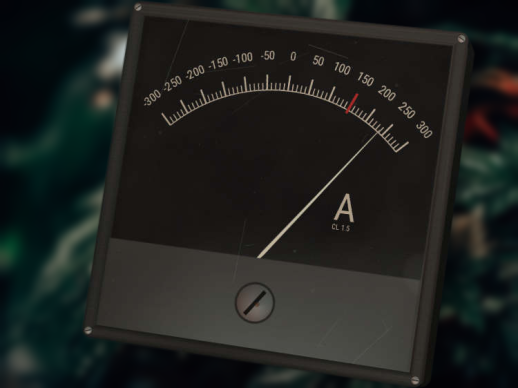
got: {"value": 240, "unit": "A"}
